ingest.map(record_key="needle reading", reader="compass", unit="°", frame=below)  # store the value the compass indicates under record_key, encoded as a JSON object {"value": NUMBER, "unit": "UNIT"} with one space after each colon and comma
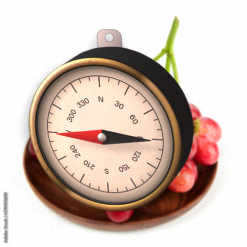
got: {"value": 270, "unit": "°"}
